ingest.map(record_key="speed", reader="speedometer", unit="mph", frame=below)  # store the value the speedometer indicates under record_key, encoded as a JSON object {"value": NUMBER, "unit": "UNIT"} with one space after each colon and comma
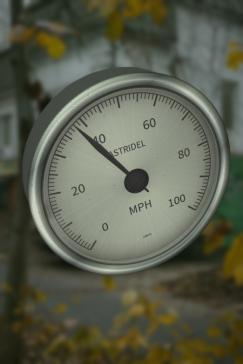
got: {"value": 38, "unit": "mph"}
